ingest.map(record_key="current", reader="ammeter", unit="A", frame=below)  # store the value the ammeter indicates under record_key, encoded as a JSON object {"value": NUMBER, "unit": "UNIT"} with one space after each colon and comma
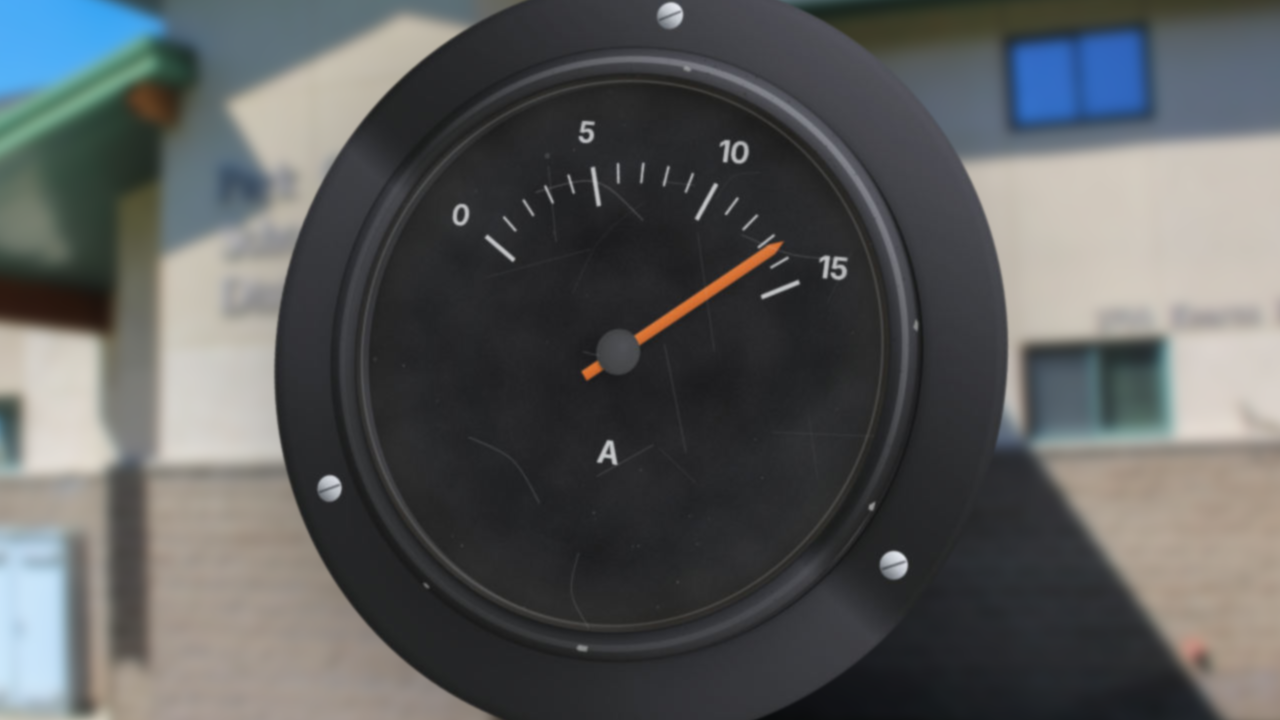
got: {"value": 13.5, "unit": "A"}
